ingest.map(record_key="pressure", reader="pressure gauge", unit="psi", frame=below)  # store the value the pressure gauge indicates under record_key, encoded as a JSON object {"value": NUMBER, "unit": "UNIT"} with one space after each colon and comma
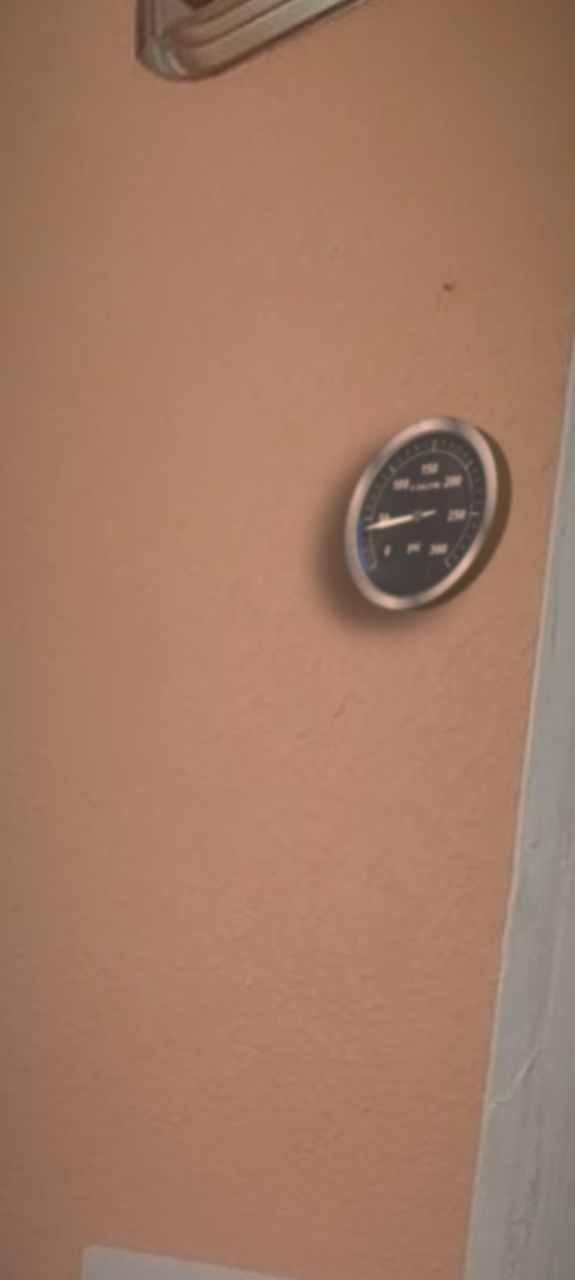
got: {"value": 40, "unit": "psi"}
